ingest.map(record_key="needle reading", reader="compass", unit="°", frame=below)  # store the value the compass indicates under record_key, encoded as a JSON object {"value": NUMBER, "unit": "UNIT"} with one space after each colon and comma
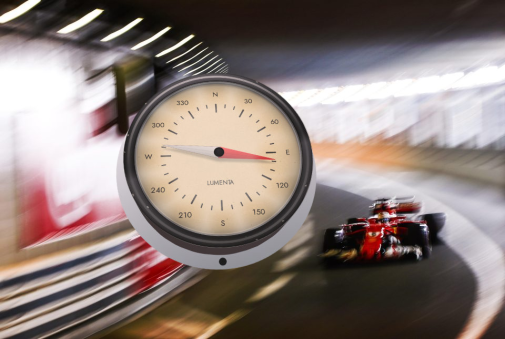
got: {"value": 100, "unit": "°"}
